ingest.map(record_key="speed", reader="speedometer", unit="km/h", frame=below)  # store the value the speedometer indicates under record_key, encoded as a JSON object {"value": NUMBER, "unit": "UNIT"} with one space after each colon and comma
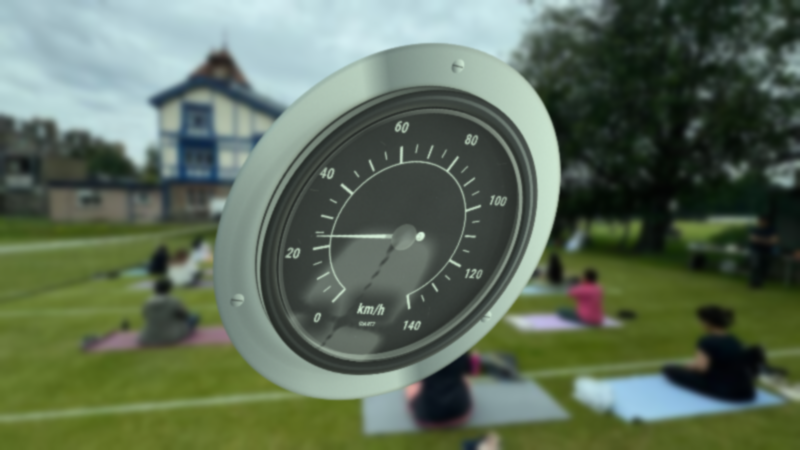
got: {"value": 25, "unit": "km/h"}
